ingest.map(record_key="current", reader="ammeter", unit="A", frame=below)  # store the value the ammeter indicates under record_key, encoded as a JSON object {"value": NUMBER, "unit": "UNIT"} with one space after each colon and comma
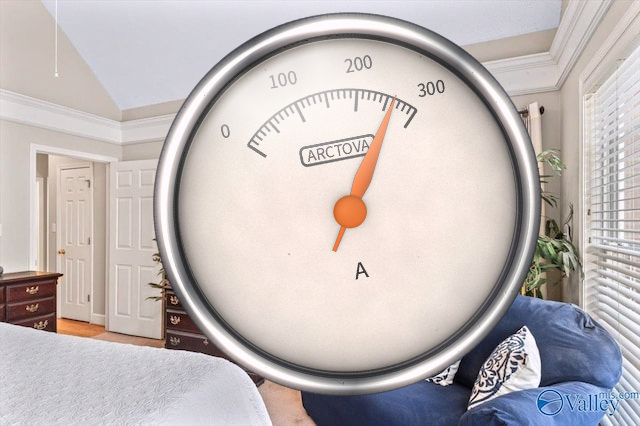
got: {"value": 260, "unit": "A"}
